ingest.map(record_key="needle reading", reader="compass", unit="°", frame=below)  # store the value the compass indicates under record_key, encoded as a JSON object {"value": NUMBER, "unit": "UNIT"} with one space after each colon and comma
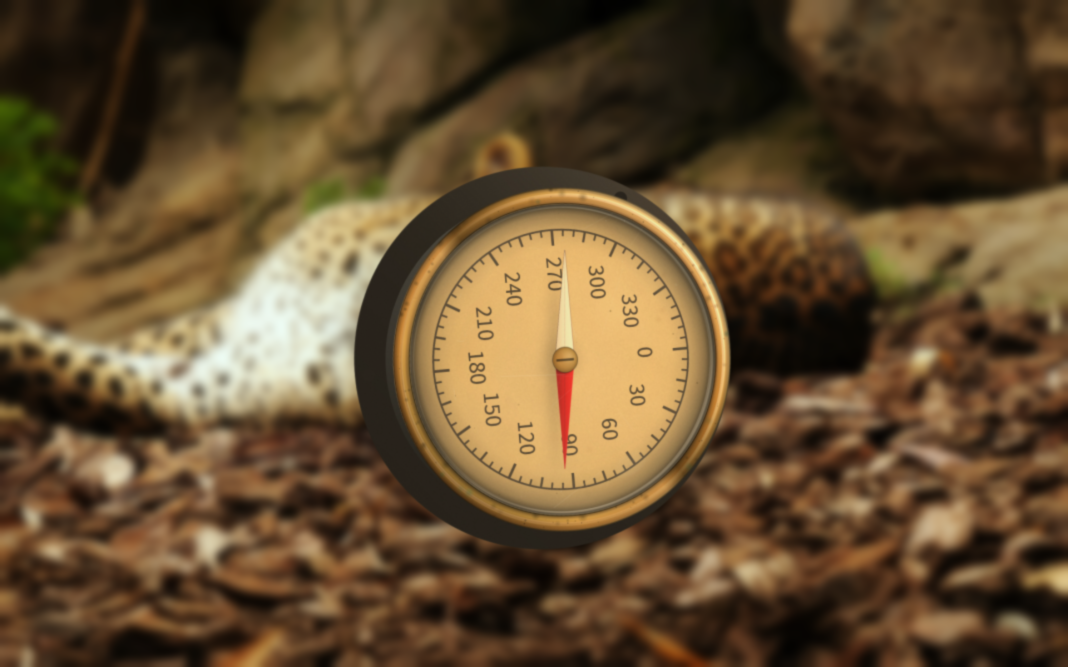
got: {"value": 95, "unit": "°"}
